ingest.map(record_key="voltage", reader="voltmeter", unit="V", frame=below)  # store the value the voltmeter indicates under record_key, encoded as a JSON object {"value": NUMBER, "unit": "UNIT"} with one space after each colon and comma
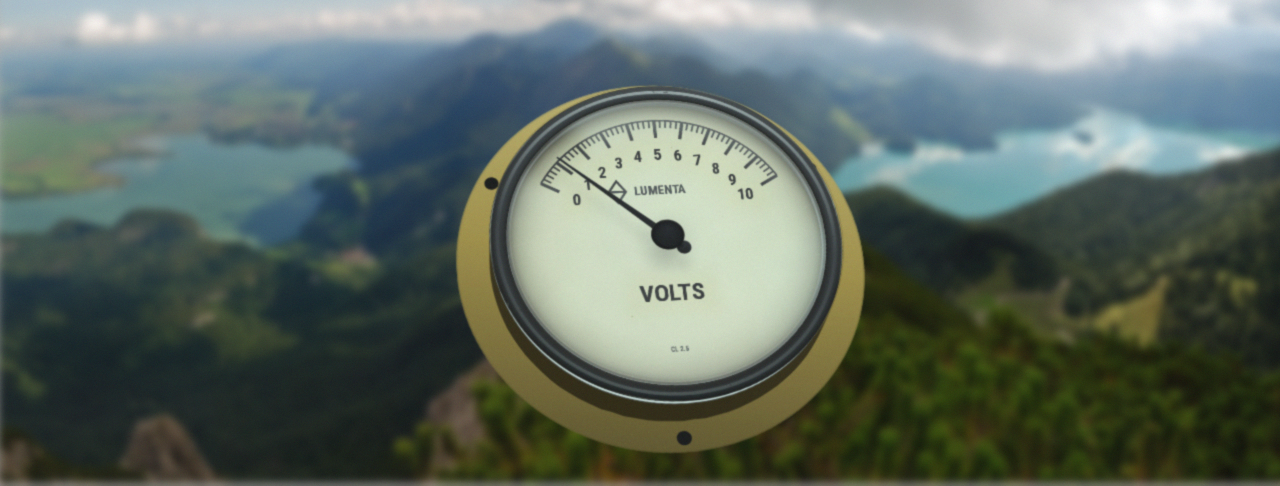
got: {"value": 1, "unit": "V"}
